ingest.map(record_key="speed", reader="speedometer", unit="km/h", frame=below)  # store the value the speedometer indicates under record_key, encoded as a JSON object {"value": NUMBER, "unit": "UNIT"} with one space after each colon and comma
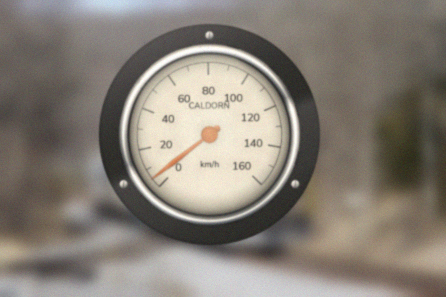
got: {"value": 5, "unit": "km/h"}
